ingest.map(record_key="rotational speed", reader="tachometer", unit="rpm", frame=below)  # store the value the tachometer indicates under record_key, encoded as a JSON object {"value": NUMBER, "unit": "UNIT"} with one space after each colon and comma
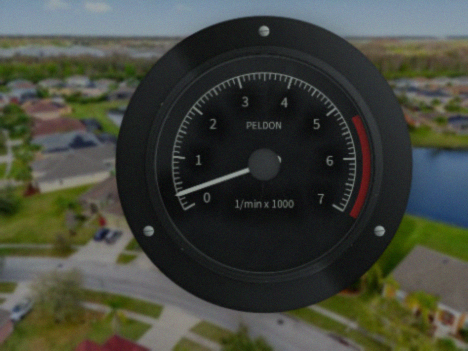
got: {"value": 300, "unit": "rpm"}
